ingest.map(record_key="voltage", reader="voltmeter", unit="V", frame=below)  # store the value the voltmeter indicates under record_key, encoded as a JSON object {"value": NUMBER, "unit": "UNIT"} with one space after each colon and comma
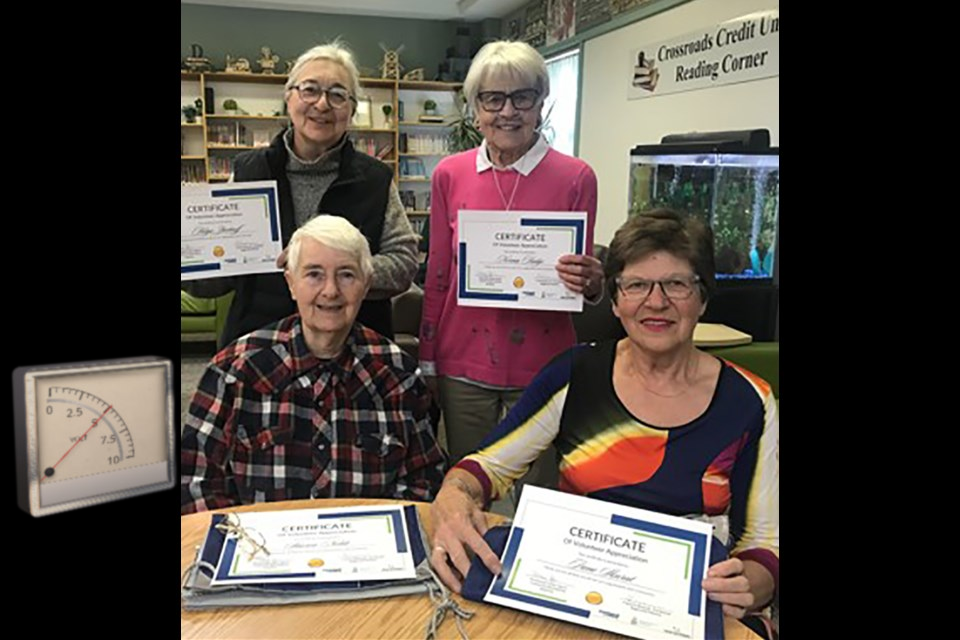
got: {"value": 5, "unit": "V"}
